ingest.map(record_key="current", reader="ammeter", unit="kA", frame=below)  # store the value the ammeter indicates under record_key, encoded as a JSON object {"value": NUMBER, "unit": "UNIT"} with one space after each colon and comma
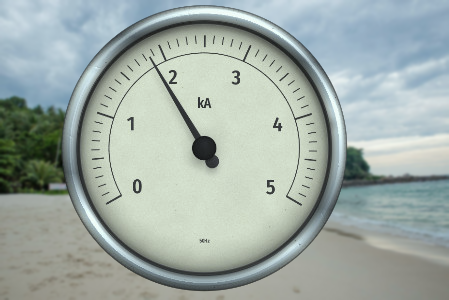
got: {"value": 1.85, "unit": "kA"}
